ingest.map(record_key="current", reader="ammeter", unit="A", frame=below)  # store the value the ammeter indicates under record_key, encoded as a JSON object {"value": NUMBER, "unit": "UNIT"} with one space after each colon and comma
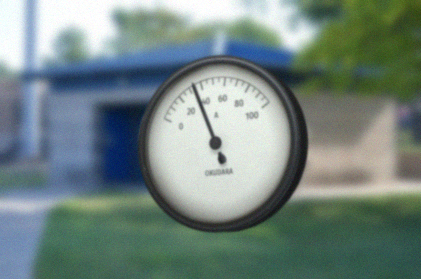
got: {"value": 35, "unit": "A"}
